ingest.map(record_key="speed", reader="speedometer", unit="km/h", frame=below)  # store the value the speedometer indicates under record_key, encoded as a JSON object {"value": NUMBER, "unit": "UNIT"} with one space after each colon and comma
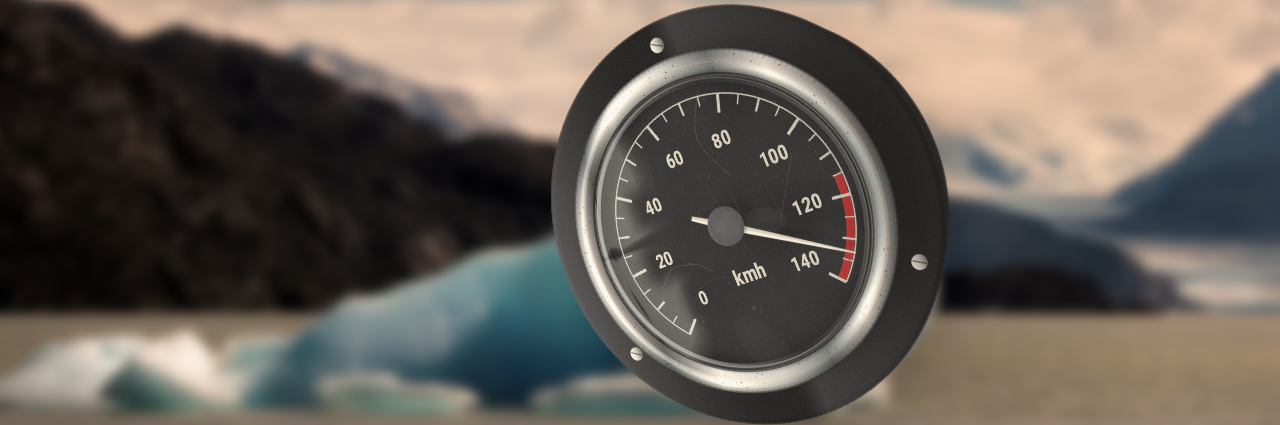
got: {"value": 132.5, "unit": "km/h"}
